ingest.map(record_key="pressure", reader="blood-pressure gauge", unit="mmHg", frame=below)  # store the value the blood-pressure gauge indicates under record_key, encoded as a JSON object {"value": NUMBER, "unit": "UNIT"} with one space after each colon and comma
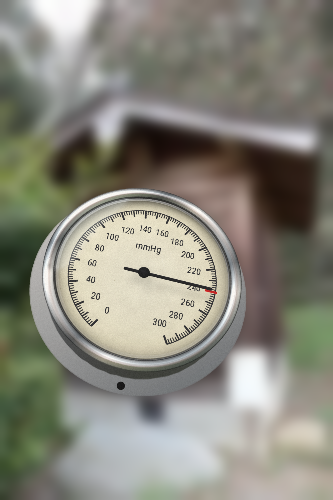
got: {"value": 240, "unit": "mmHg"}
